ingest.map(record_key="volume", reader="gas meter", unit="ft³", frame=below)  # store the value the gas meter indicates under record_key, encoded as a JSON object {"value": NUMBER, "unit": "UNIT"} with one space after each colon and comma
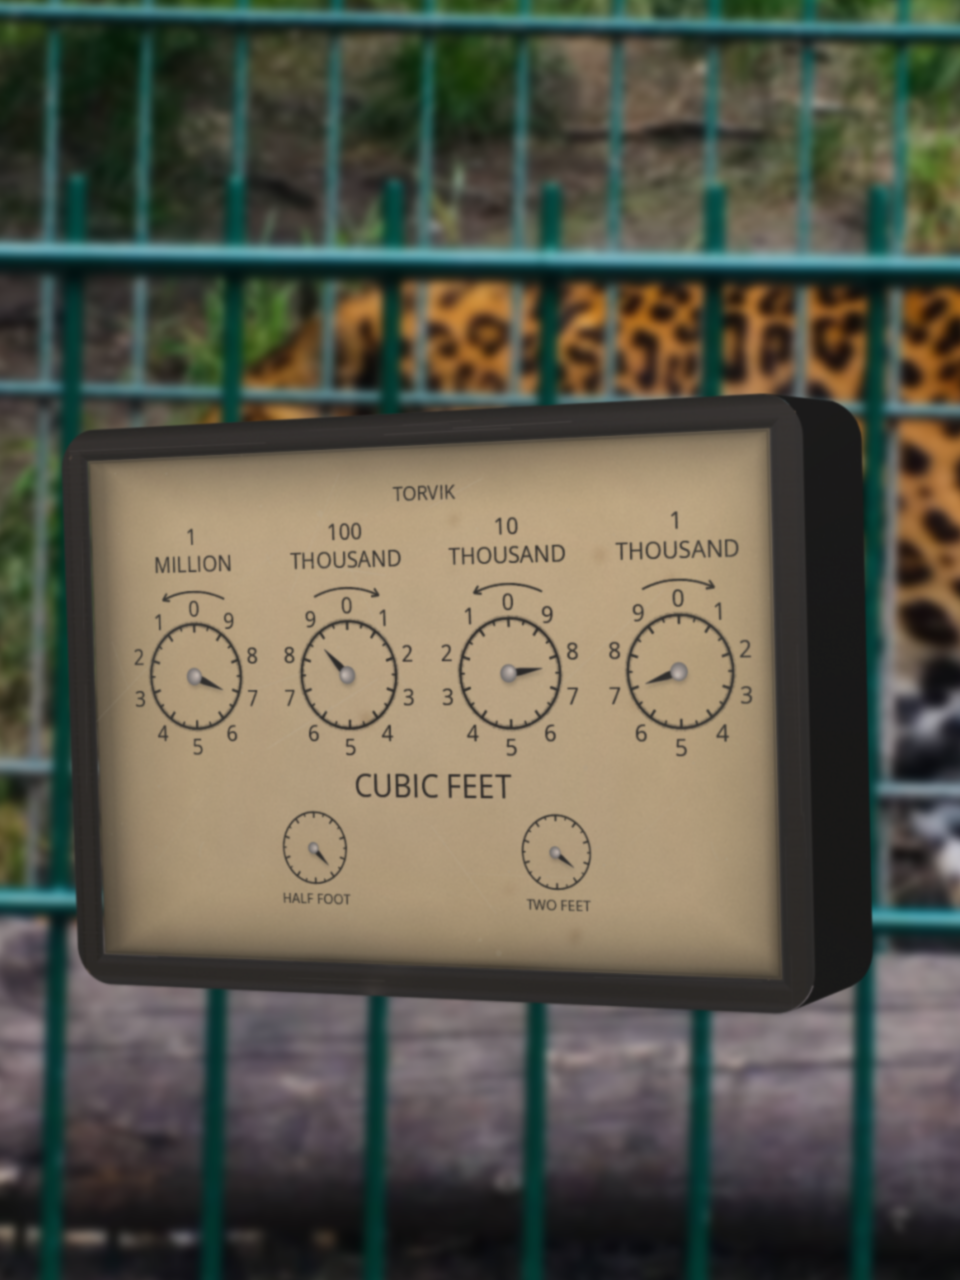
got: {"value": 687700, "unit": "ft³"}
